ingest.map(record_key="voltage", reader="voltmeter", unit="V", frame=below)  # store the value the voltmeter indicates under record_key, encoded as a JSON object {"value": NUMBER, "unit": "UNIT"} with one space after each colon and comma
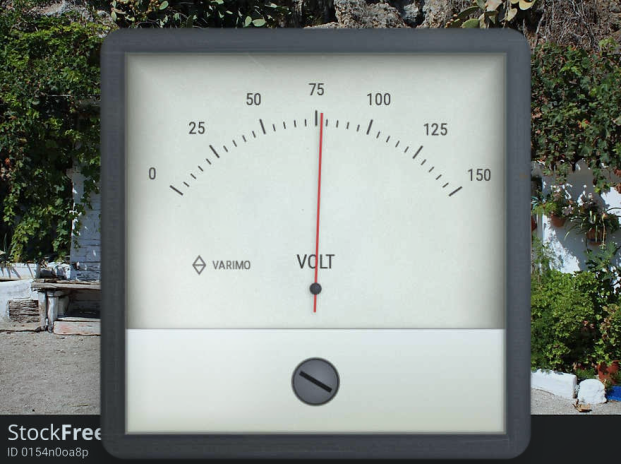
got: {"value": 77.5, "unit": "V"}
